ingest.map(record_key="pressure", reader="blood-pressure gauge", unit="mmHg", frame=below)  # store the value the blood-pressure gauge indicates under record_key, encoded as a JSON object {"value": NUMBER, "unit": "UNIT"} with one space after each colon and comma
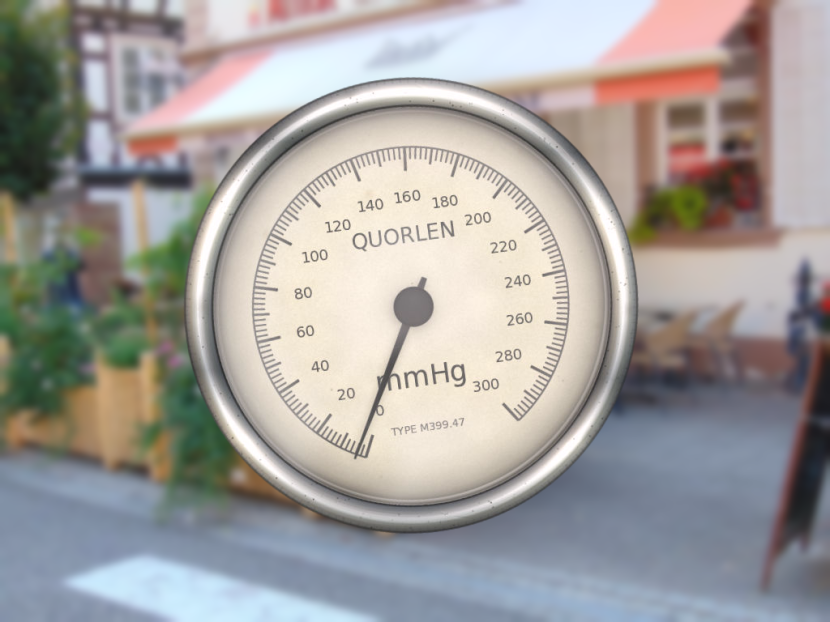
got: {"value": 4, "unit": "mmHg"}
